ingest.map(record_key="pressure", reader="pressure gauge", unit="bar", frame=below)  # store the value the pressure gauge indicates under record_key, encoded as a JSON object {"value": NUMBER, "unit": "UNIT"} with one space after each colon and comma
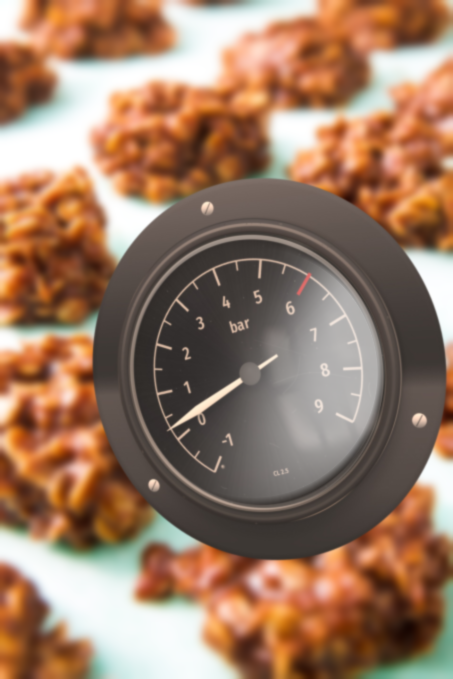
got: {"value": 0.25, "unit": "bar"}
